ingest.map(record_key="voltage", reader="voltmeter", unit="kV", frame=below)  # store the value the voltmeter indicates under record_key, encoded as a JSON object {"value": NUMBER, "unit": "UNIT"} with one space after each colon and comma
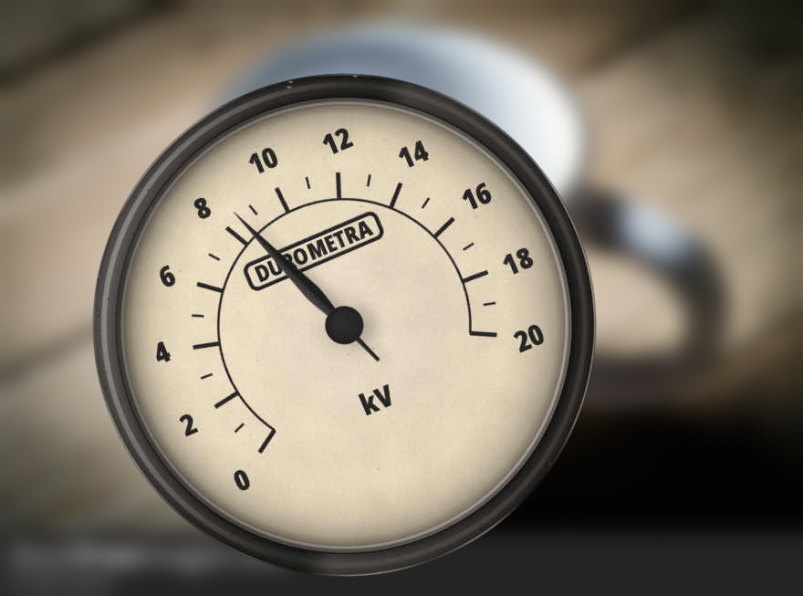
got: {"value": 8.5, "unit": "kV"}
